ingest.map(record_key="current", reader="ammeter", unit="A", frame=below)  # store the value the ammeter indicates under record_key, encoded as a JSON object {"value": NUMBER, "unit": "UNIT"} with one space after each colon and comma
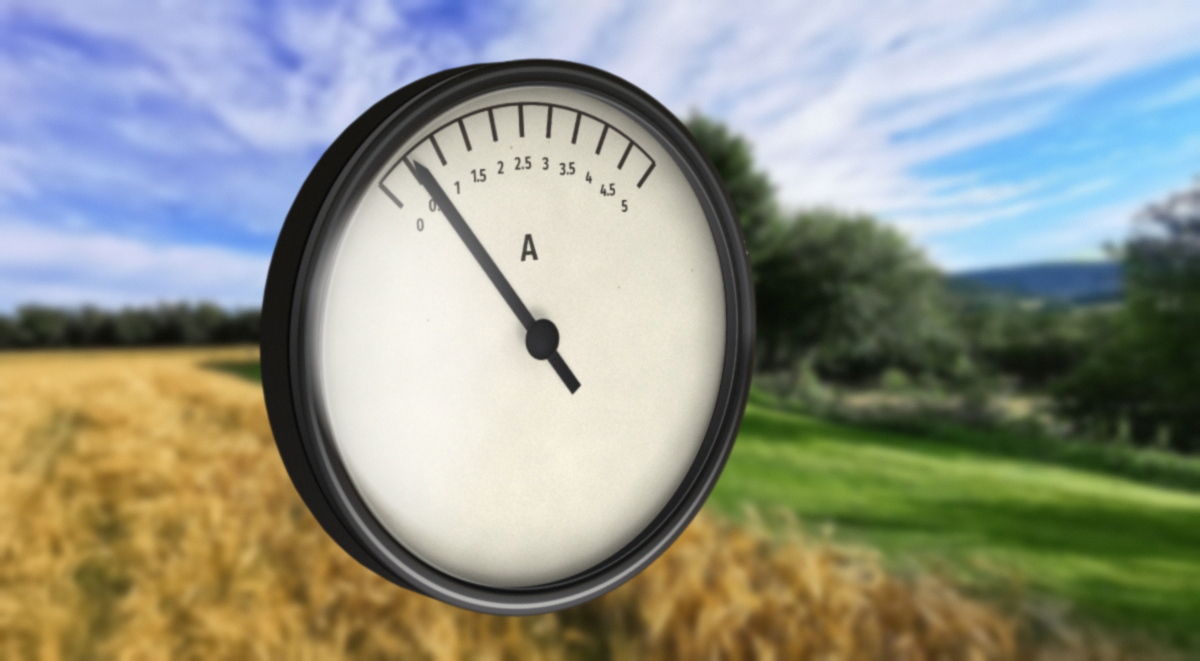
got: {"value": 0.5, "unit": "A"}
